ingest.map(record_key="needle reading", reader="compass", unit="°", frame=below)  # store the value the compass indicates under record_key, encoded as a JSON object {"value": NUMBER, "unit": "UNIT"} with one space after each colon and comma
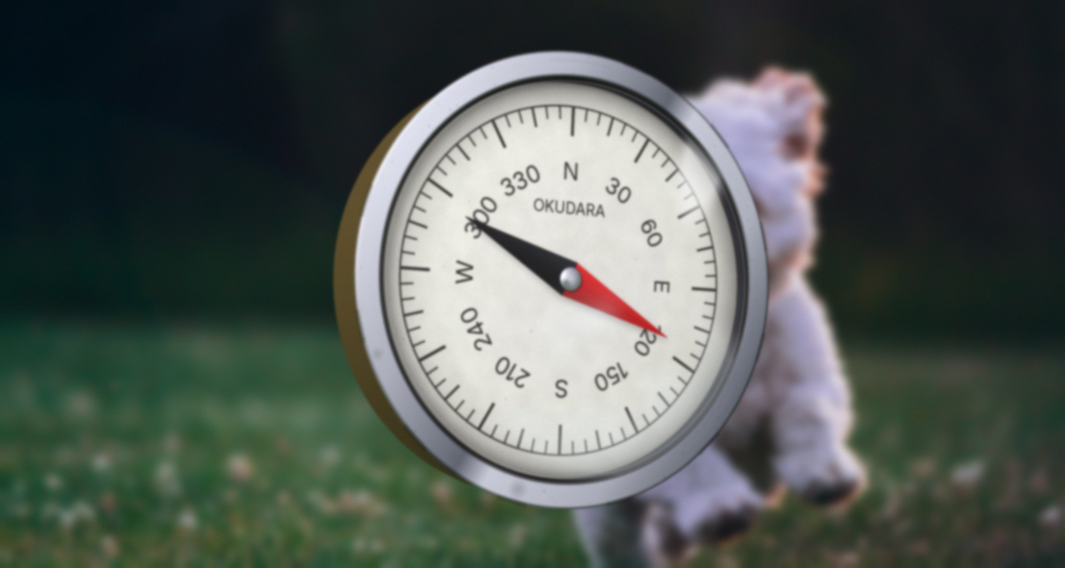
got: {"value": 115, "unit": "°"}
